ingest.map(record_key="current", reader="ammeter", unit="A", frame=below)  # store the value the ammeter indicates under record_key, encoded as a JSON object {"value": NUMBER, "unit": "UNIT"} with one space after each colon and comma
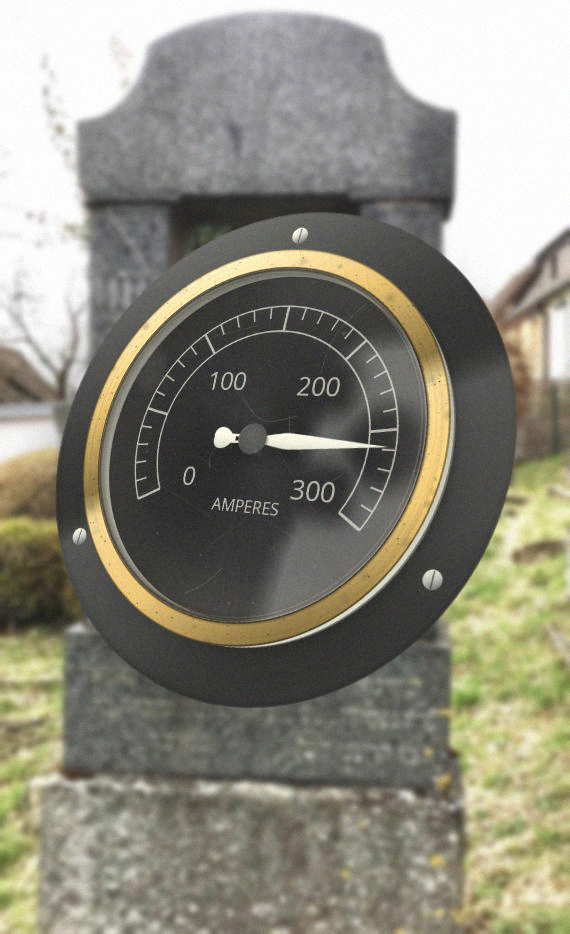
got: {"value": 260, "unit": "A"}
